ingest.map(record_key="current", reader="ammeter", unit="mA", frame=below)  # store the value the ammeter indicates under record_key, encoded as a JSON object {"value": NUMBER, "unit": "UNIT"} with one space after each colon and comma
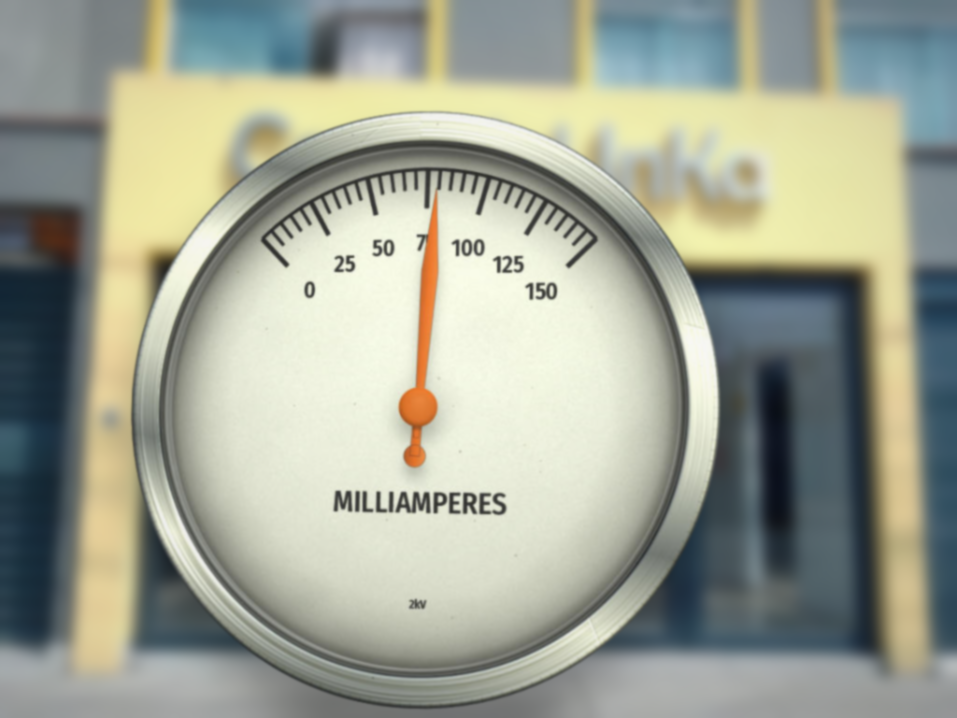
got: {"value": 80, "unit": "mA"}
